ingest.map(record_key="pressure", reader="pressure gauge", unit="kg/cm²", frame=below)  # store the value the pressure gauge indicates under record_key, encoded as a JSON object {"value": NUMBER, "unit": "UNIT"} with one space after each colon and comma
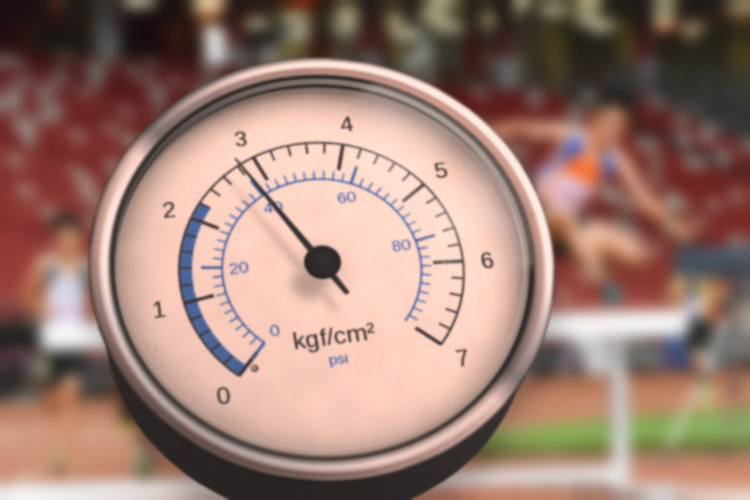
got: {"value": 2.8, "unit": "kg/cm²"}
